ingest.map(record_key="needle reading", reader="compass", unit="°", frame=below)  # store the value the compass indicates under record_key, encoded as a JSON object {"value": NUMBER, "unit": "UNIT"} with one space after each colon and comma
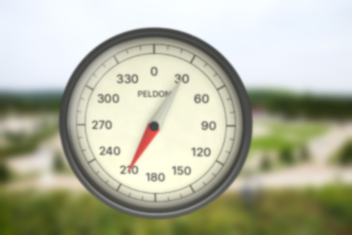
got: {"value": 210, "unit": "°"}
